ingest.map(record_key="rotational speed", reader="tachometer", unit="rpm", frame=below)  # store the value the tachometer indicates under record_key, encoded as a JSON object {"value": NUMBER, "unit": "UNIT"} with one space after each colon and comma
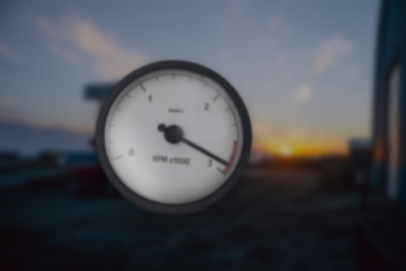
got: {"value": 2900, "unit": "rpm"}
